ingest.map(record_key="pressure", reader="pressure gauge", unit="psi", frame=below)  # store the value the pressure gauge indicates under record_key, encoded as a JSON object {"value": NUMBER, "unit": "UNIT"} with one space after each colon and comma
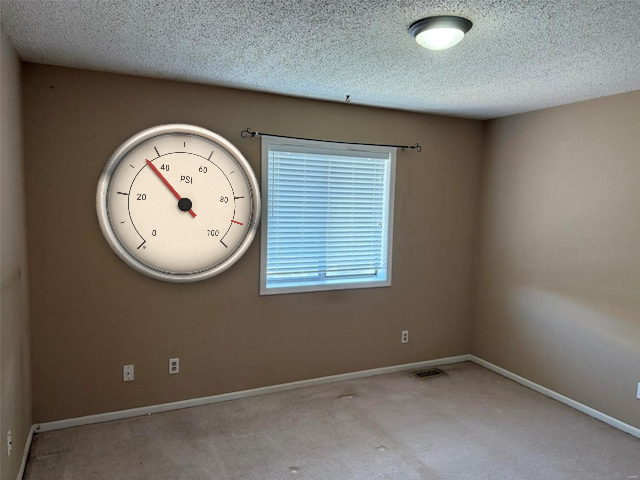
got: {"value": 35, "unit": "psi"}
